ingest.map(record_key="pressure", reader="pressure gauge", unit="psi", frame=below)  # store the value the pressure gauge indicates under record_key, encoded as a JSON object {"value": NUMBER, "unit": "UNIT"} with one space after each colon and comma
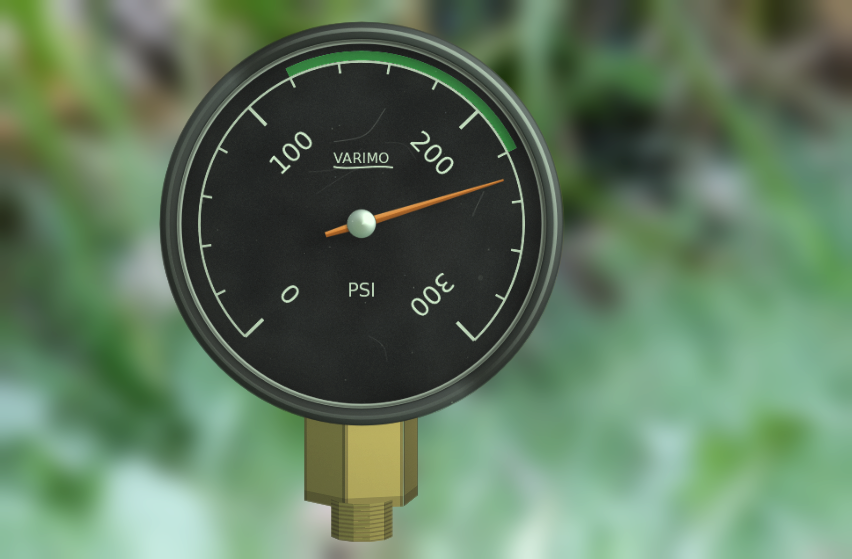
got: {"value": 230, "unit": "psi"}
